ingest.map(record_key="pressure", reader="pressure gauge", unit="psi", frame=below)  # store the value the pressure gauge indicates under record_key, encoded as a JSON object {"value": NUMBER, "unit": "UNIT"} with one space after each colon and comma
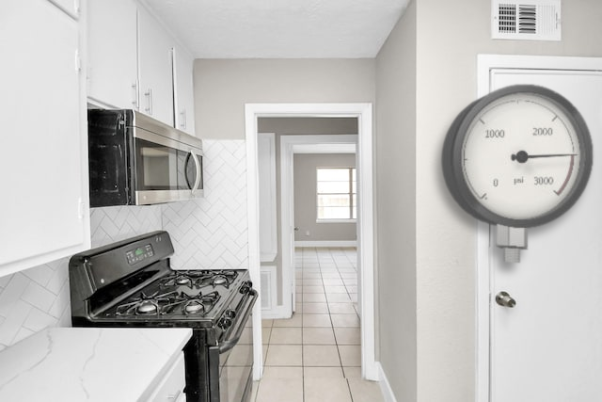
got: {"value": 2500, "unit": "psi"}
